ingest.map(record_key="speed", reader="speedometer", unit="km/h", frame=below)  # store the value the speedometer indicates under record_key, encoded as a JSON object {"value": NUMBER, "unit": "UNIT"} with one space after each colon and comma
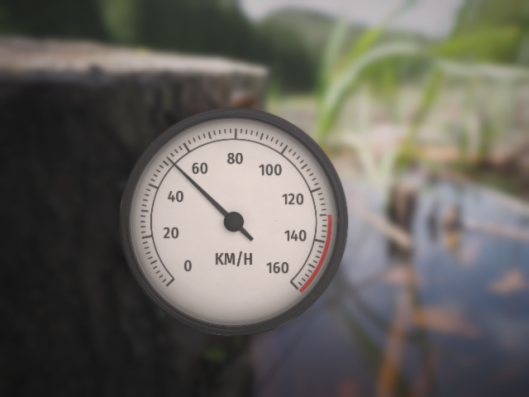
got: {"value": 52, "unit": "km/h"}
